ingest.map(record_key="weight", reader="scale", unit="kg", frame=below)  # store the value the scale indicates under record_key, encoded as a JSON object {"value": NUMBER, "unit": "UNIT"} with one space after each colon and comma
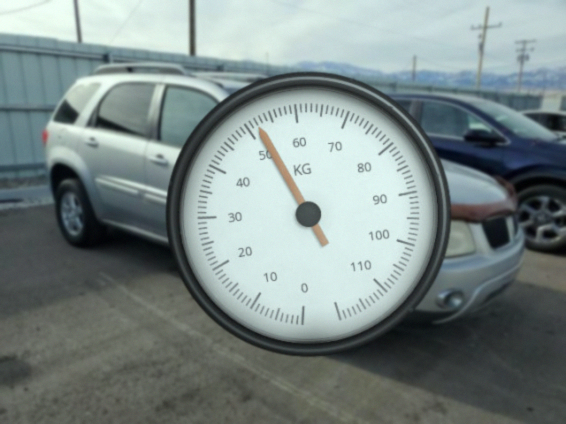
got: {"value": 52, "unit": "kg"}
